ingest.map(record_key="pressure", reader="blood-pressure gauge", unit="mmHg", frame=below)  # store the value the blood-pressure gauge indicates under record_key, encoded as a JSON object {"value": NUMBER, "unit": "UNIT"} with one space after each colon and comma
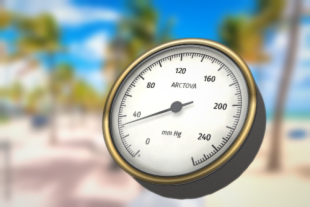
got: {"value": 30, "unit": "mmHg"}
